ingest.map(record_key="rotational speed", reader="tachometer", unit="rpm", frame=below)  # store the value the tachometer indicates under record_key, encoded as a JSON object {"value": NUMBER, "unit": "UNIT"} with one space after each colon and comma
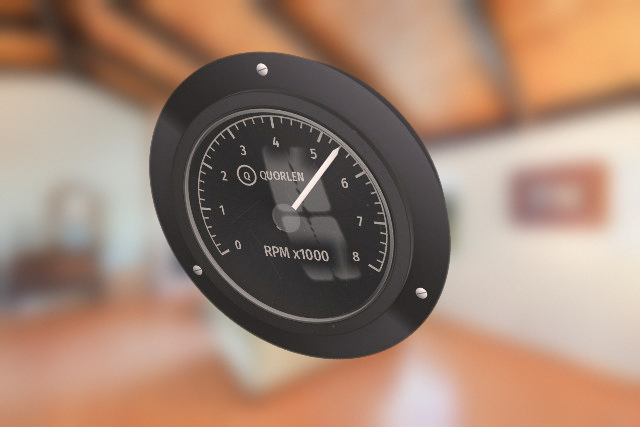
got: {"value": 5400, "unit": "rpm"}
